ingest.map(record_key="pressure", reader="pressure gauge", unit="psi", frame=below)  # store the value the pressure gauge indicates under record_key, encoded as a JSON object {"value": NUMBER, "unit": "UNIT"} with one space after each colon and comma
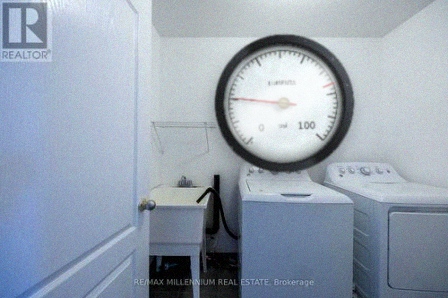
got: {"value": 20, "unit": "psi"}
